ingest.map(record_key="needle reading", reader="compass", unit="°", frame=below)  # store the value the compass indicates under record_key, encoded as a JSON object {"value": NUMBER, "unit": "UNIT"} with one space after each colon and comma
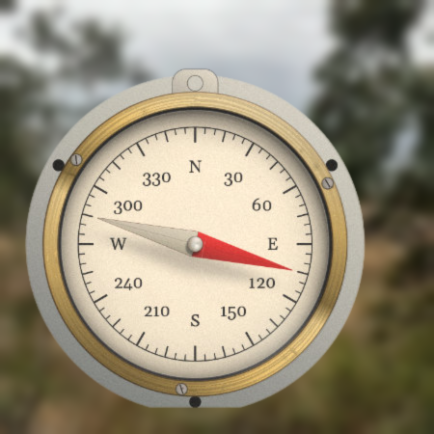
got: {"value": 105, "unit": "°"}
